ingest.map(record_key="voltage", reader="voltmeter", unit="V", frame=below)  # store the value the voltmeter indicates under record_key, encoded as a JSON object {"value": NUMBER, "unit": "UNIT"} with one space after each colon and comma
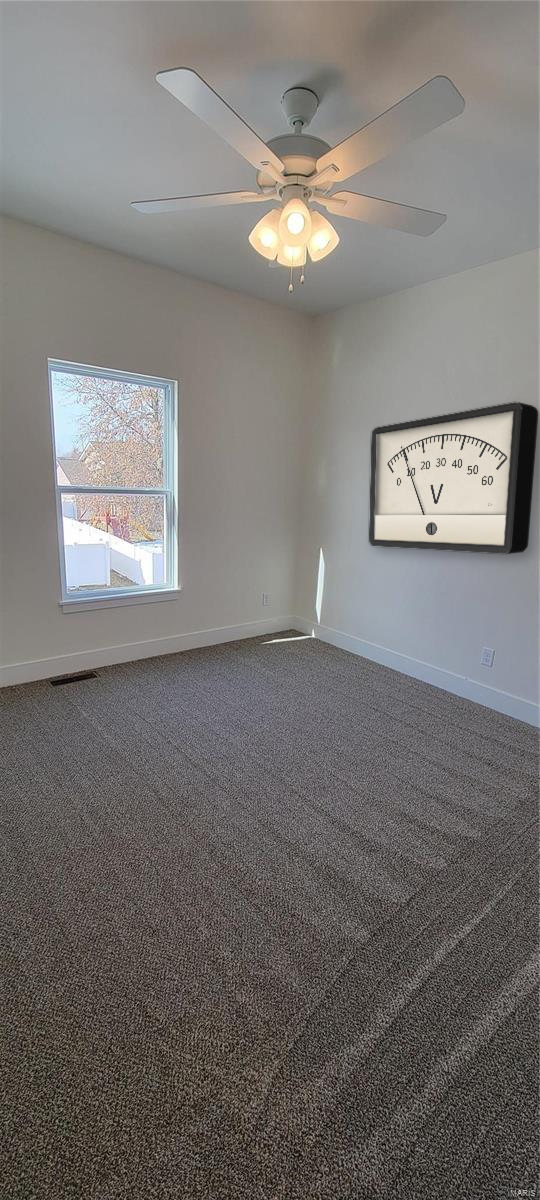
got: {"value": 10, "unit": "V"}
